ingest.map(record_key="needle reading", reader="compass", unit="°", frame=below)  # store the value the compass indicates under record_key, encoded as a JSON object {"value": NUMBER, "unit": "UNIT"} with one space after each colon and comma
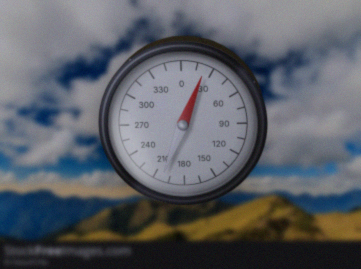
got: {"value": 22.5, "unit": "°"}
